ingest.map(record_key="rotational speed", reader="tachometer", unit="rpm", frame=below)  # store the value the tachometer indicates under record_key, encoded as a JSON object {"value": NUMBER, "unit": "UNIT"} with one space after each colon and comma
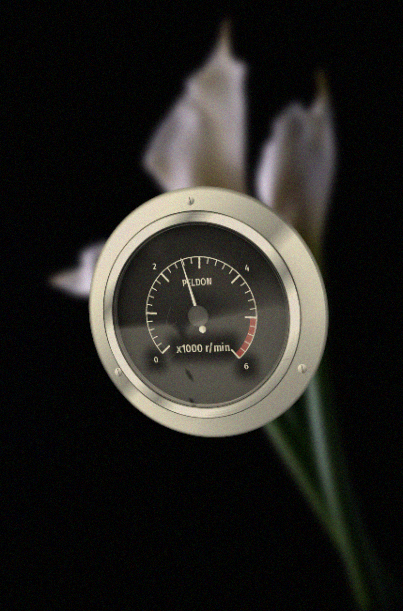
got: {"value": 2600, "unit": "rpm"}
